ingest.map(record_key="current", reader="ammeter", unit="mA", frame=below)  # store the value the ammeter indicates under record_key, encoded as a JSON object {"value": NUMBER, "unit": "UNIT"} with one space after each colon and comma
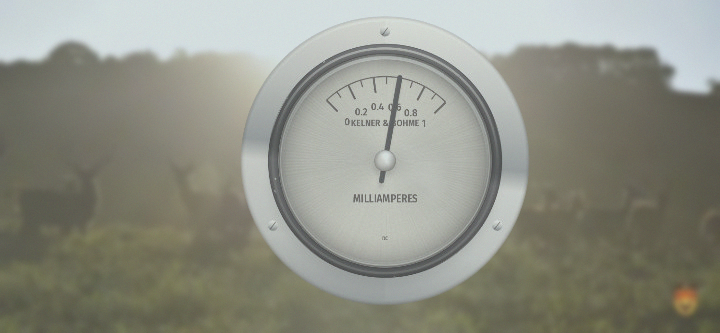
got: {"value": 0.6, "unit": "mA"}
